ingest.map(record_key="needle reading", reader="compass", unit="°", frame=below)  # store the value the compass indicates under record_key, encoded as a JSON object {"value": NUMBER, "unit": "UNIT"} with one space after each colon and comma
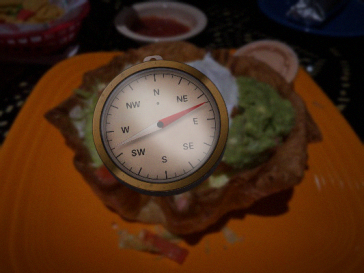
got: {"value": 70, "unit": "°"}
